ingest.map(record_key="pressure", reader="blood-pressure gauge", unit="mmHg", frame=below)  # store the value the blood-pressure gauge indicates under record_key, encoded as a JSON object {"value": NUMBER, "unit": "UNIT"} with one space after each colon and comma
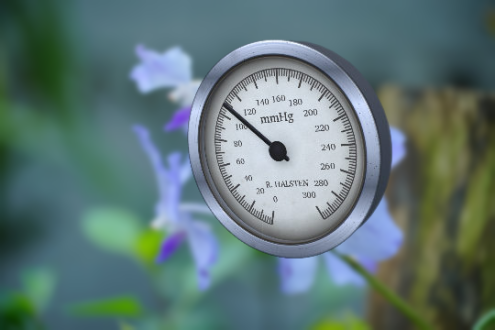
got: {"value": 110, "unit": "mmHg"}
